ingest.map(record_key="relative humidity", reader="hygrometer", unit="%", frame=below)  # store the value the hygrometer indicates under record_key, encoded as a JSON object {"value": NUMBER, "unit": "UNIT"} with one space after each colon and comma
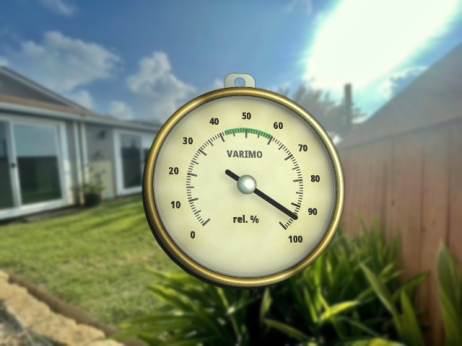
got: {"value": 95, "unit": "%"}
